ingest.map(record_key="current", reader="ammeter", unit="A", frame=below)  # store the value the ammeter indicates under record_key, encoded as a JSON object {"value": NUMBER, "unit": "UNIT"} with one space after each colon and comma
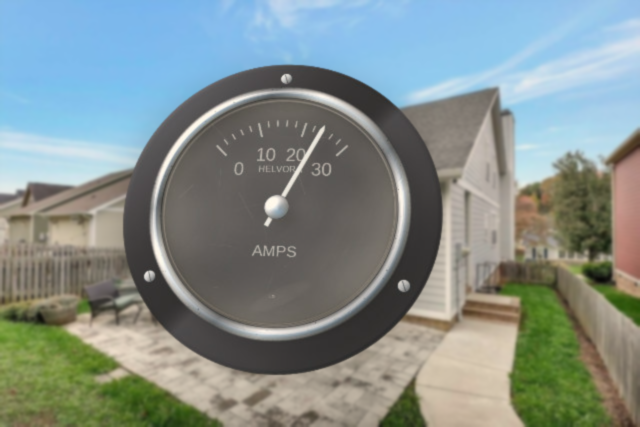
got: {"value": 24, "unit": "A"}
